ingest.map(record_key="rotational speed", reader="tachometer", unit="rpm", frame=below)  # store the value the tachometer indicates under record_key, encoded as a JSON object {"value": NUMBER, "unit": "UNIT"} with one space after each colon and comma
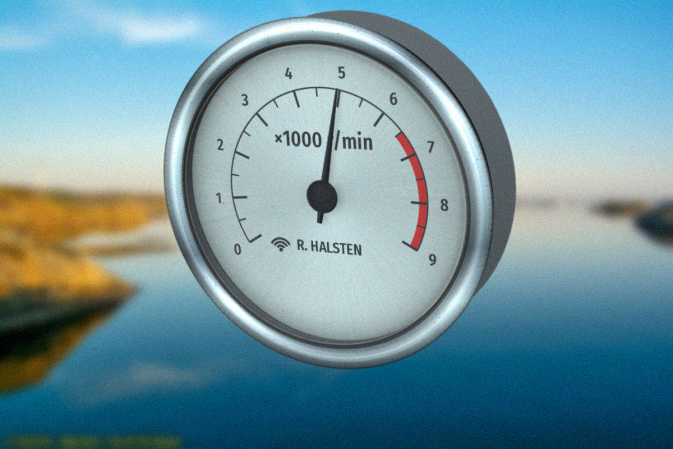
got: {"value": 5000, "unit": "rpm"}
